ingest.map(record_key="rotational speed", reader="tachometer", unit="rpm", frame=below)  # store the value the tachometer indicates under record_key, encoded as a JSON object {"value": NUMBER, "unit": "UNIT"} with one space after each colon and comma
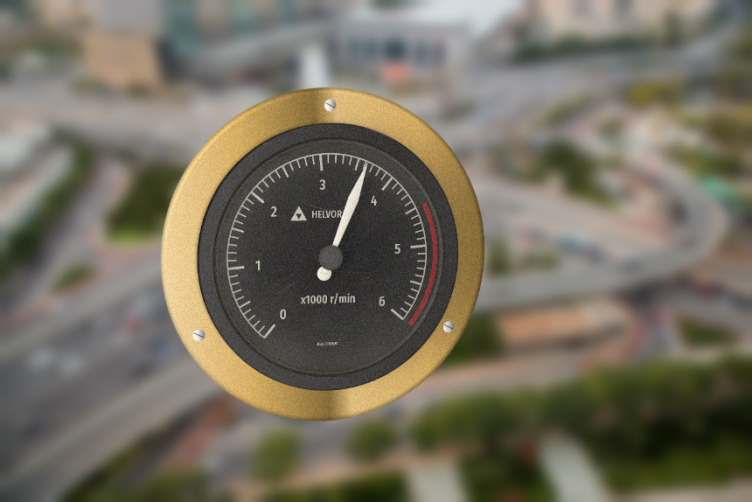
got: {"value": 3600, "unit": "rpm"}
